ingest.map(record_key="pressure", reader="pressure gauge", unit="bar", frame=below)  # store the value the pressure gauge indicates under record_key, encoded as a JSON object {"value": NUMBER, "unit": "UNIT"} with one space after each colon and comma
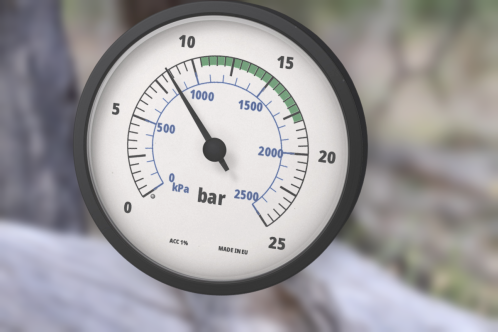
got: {"value": 8.5, "unit": "bar"}
